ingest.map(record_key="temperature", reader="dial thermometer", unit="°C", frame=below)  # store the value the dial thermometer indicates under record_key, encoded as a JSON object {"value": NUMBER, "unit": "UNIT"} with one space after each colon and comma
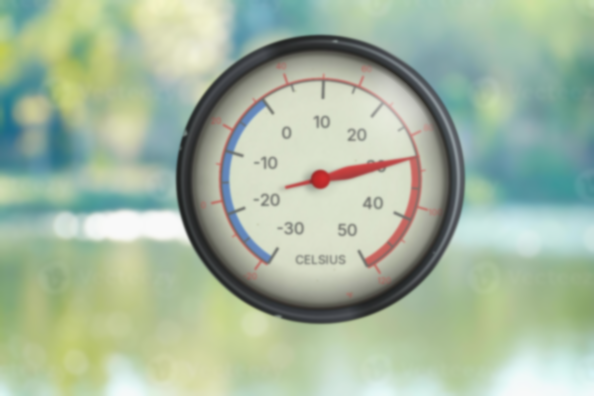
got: {"value": 30, "unit": "°C"}
